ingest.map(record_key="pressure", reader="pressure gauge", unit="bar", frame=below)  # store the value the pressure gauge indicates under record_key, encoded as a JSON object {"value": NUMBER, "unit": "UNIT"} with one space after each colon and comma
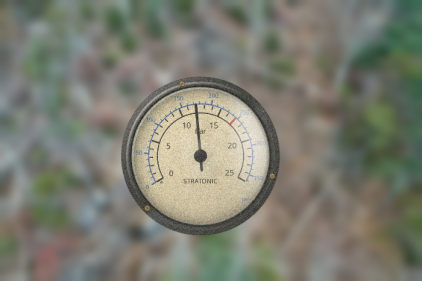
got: {"value": 12, "unit": "bar"}
